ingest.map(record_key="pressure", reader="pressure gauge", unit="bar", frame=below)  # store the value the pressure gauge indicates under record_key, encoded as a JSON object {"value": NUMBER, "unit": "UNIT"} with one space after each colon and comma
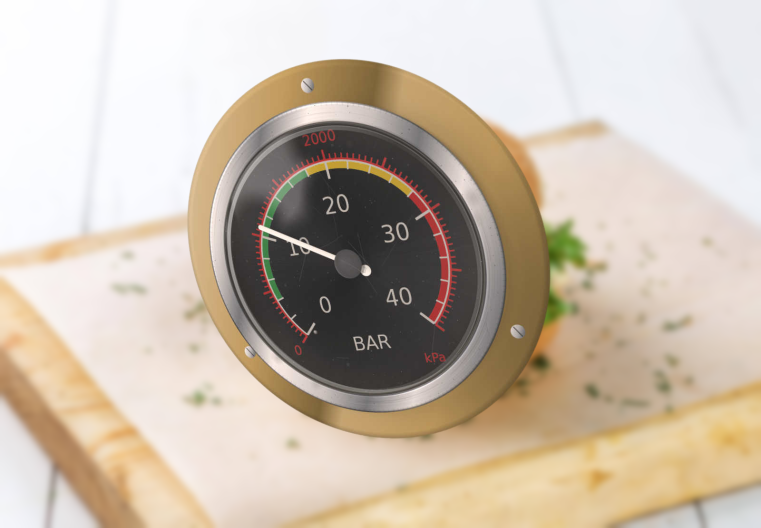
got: {"value": 11, "unit": "bar"}
